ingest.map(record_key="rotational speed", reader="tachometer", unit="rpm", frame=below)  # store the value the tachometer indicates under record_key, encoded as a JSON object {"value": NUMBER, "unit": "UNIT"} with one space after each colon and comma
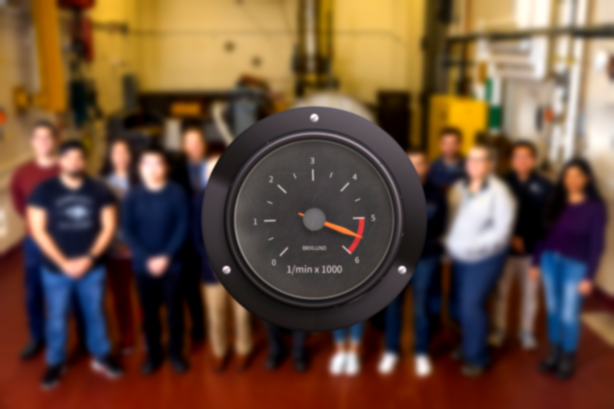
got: {"value": 5500, "unit": "rpm"}
